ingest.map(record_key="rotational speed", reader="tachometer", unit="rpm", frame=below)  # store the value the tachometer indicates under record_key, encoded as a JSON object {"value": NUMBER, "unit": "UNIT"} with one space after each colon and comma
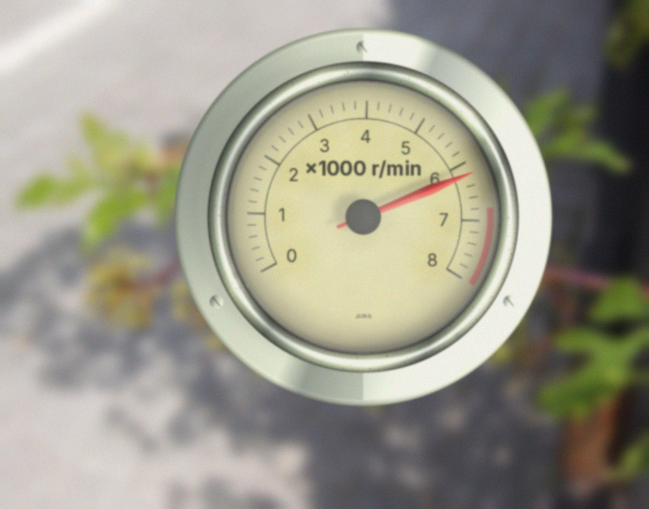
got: {"value": 6200, "unit": "rpm"}
